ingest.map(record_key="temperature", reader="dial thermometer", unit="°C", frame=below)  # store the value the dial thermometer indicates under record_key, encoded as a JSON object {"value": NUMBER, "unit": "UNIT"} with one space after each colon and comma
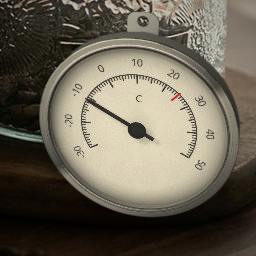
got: {"value": -10, "unit": "°C"}
